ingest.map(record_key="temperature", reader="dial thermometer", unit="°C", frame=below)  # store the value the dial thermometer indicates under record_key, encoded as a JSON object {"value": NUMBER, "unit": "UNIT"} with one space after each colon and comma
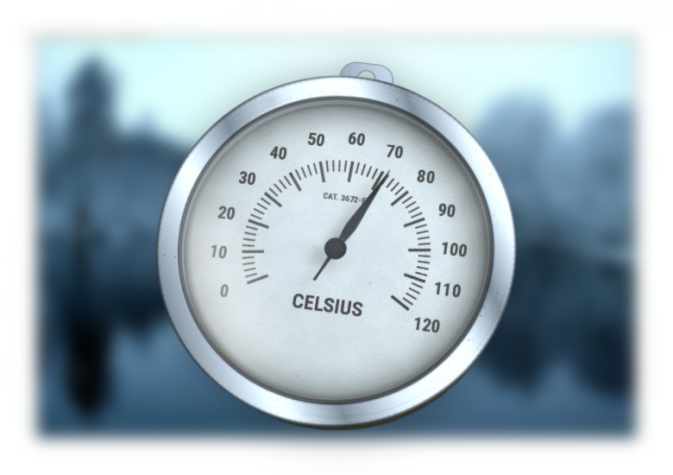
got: {"value": 72, "unit": "°C"}
